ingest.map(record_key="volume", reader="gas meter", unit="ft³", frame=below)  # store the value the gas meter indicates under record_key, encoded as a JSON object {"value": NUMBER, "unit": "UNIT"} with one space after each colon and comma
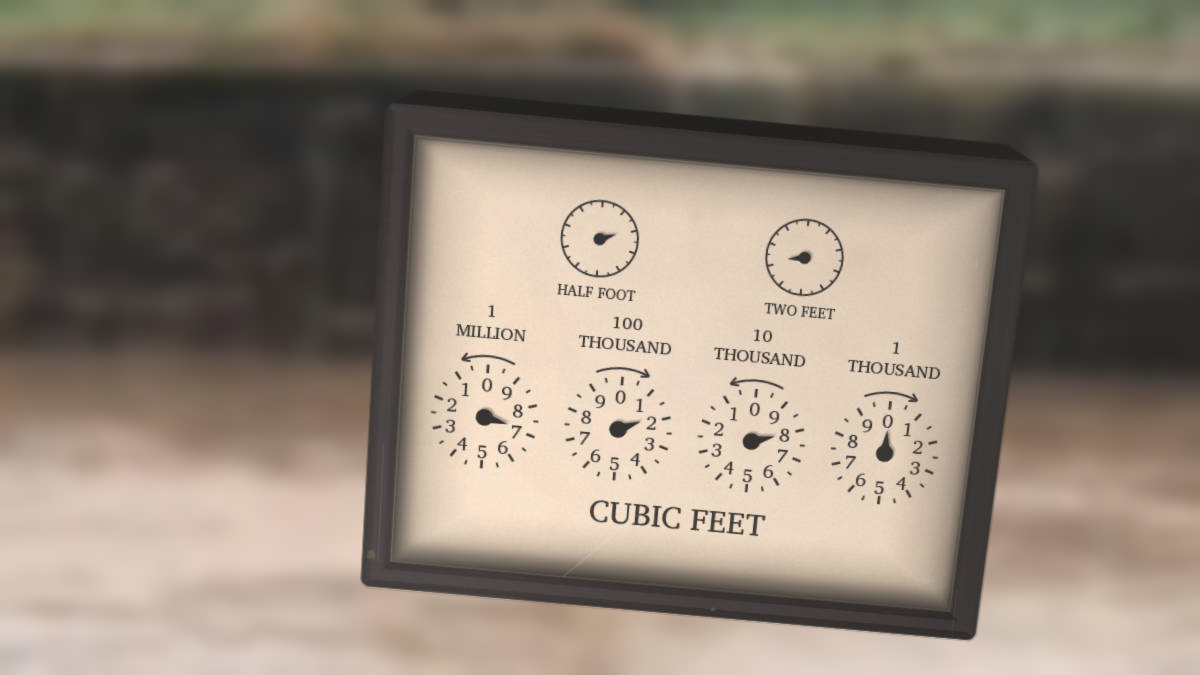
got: {"value": 718000, "unit": "ft³"}
